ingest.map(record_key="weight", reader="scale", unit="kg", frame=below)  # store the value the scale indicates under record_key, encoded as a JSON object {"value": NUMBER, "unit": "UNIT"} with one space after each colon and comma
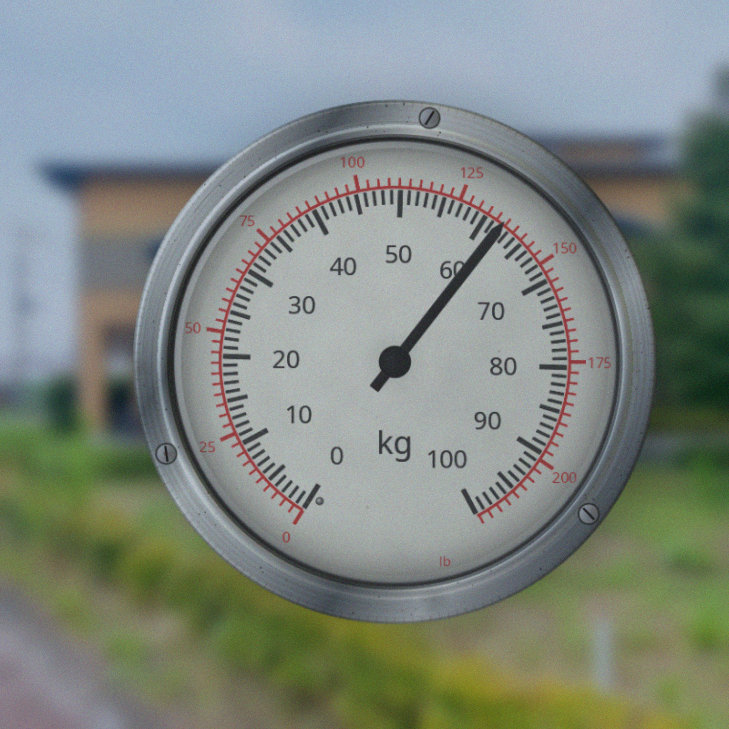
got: {"value": 62, "unit": "kg"}
